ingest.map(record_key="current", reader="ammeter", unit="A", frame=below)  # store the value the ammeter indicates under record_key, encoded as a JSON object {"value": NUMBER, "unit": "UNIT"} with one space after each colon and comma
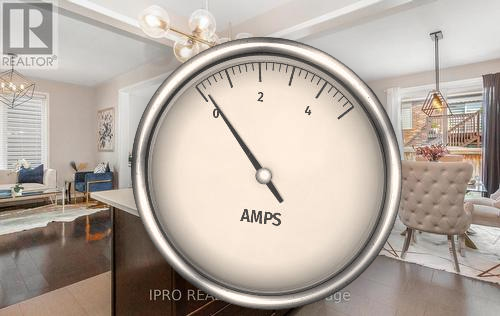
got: {"value": 0.2, "unit": "A"}
